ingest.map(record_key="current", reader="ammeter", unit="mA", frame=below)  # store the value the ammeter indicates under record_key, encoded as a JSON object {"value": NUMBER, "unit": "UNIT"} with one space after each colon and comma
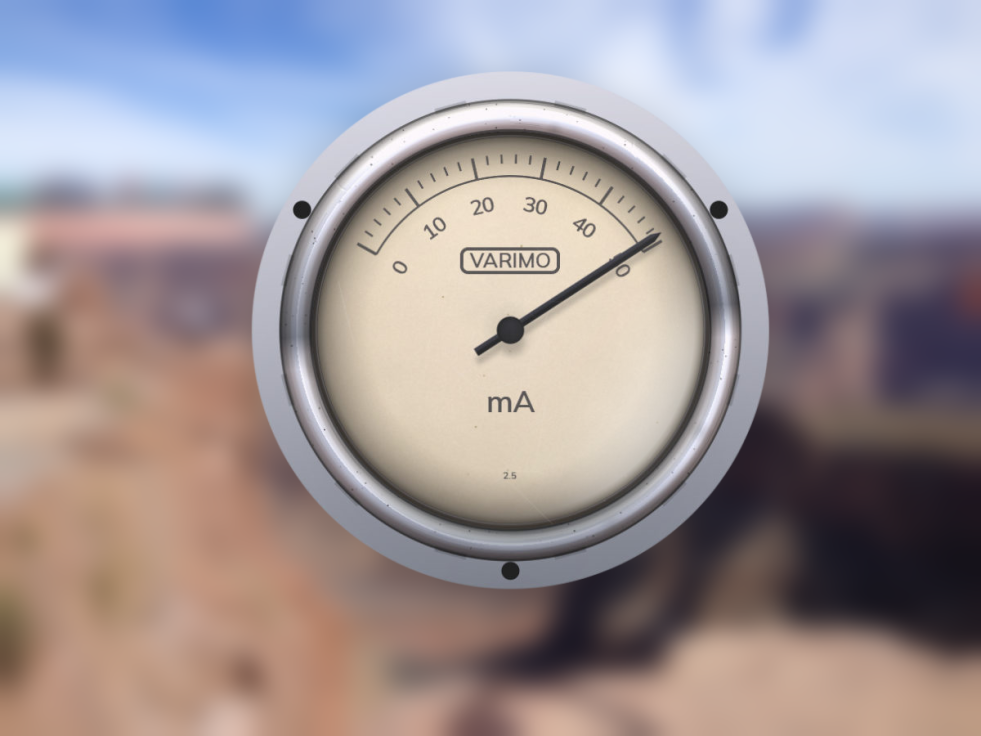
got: {"value": 49, "unit": "mA"}
